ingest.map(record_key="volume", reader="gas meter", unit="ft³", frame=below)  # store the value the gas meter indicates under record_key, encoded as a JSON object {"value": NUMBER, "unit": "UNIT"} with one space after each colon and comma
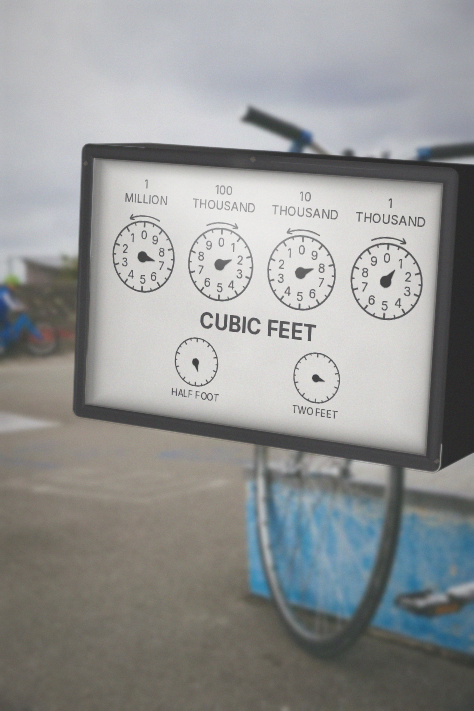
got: {"value": 718100, "unit": "ft³"}
